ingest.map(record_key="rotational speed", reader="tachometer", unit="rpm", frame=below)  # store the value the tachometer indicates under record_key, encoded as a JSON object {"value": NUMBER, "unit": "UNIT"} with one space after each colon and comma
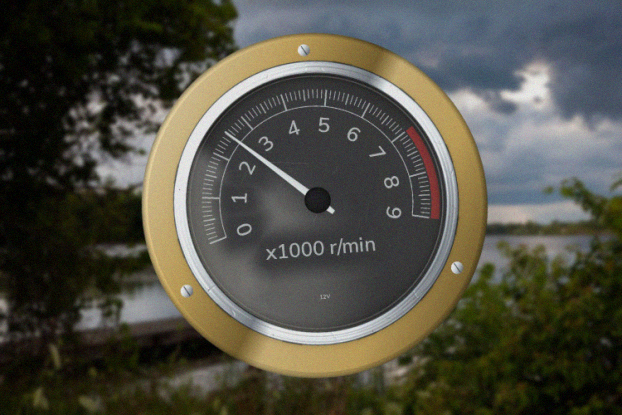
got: {"value": 2500, "unit": "rpm"}
